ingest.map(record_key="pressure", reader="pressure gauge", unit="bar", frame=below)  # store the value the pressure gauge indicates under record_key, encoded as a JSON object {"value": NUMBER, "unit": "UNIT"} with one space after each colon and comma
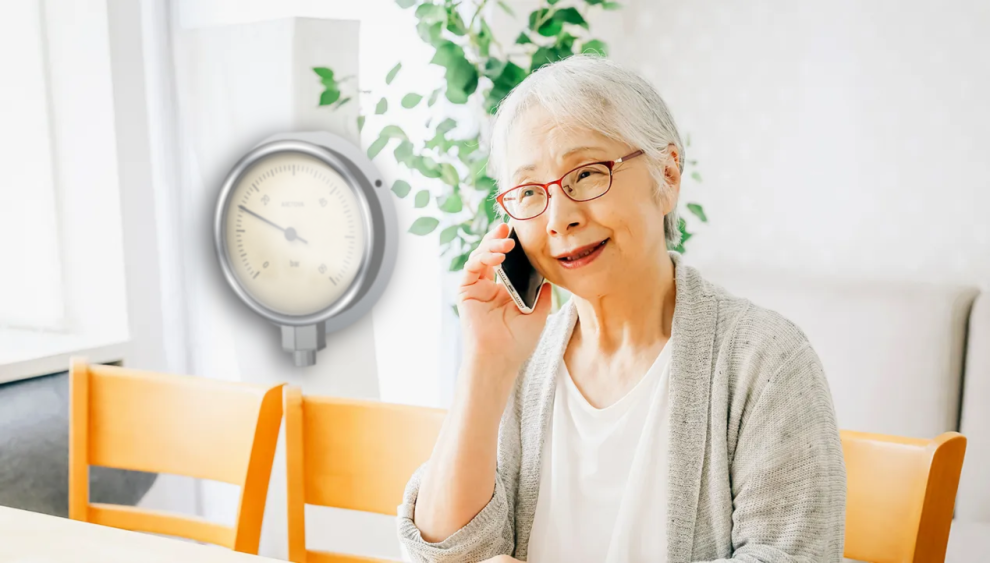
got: {"value": 15, "unit": "bar"}
